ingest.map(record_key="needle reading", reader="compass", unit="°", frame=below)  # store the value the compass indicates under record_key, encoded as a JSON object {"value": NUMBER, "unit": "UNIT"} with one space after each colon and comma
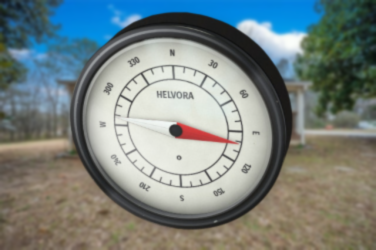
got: {"value": 100, "unit": "°"}
